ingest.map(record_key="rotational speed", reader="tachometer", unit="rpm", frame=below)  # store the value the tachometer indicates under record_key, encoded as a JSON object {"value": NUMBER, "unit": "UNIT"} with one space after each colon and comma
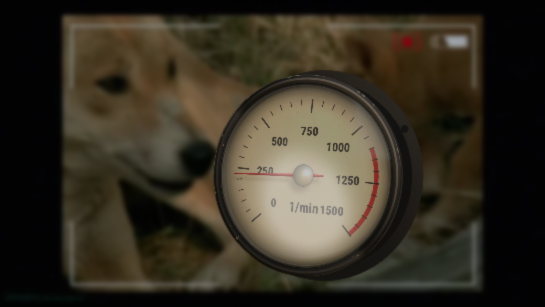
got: {"value": 225, "unit": "rpm"}
